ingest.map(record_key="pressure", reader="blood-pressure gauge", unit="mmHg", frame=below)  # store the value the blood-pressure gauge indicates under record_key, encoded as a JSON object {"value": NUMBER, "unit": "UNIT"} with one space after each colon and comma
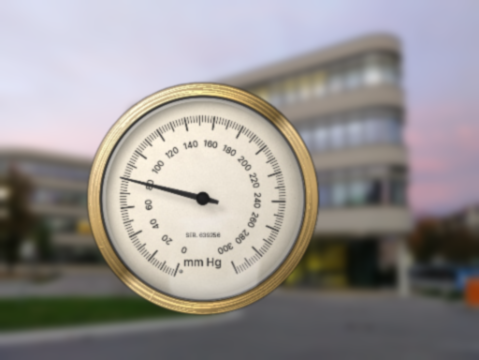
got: {"value": 80, "unit": "mmHg"}
